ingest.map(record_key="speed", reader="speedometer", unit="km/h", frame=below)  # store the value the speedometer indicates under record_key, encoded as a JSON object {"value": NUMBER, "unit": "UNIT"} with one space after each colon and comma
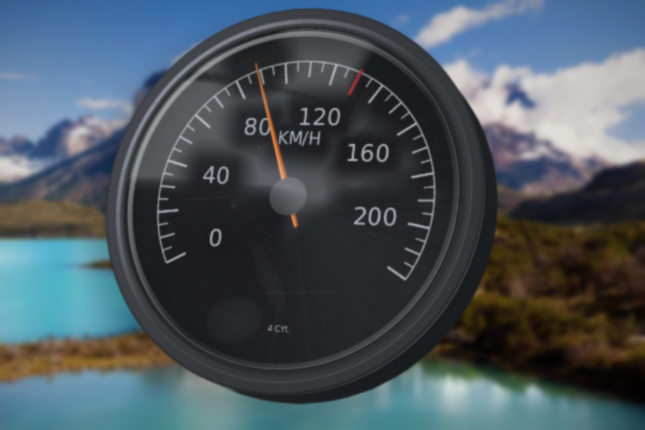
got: {"value": 90, "unit": "km/h"}
